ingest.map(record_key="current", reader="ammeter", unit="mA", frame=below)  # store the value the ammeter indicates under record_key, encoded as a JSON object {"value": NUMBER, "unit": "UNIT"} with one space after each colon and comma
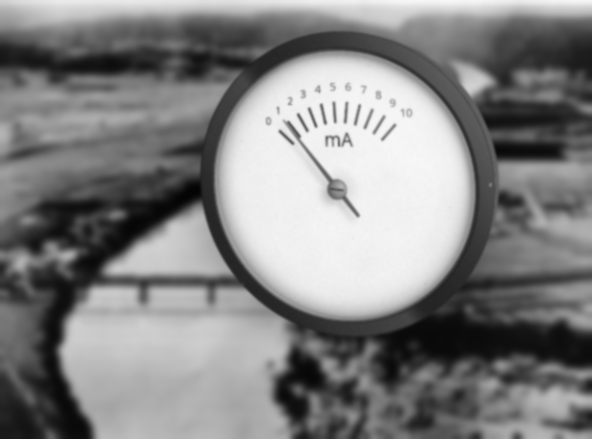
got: {"value": 1, "unit": "mA"}
